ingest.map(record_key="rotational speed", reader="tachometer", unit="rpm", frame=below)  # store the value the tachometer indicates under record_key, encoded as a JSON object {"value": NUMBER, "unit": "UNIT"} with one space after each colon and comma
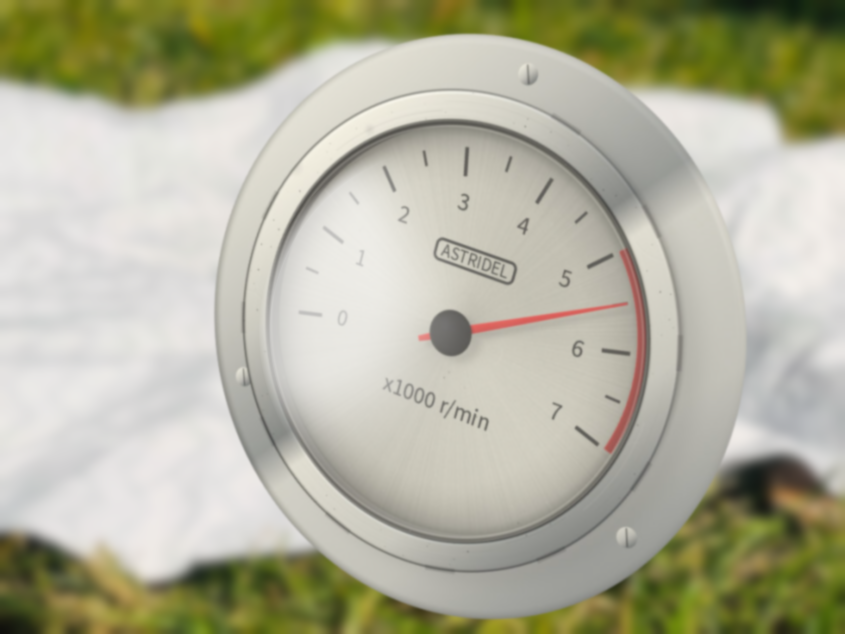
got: {"value": 5500, "unit": "rpm"}
